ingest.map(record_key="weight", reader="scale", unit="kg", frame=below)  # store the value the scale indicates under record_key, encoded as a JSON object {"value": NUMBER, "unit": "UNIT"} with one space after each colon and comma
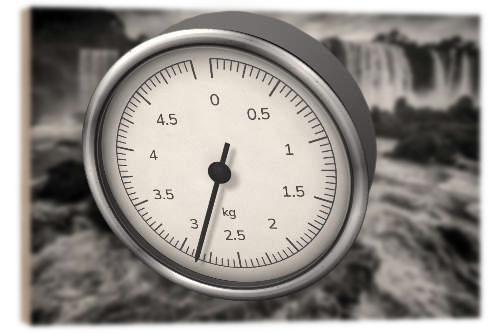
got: {"value": 2.85, "unit": "kg"}
